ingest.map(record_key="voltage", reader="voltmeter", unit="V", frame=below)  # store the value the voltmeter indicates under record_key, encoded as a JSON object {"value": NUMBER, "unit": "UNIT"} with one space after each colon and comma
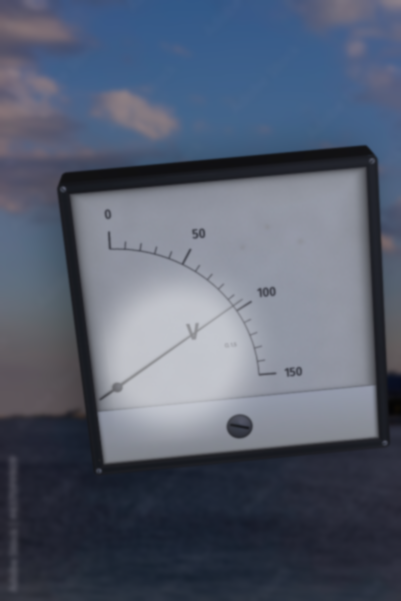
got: {"value": 95, "unit": "V"}
